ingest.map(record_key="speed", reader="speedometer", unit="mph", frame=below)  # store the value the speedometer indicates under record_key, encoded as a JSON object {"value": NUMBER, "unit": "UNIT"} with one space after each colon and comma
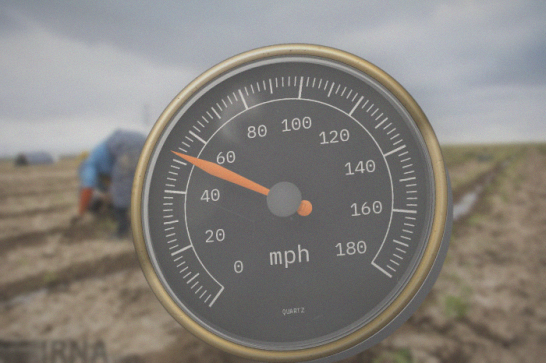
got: {"value": 52, "unit": "mph"}
